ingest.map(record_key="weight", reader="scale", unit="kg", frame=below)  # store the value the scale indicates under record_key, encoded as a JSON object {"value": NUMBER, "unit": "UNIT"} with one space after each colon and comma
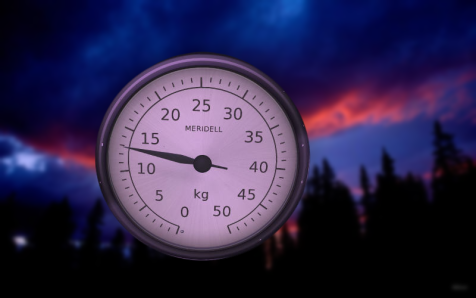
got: {"value": 13, "unit": "kg"}
